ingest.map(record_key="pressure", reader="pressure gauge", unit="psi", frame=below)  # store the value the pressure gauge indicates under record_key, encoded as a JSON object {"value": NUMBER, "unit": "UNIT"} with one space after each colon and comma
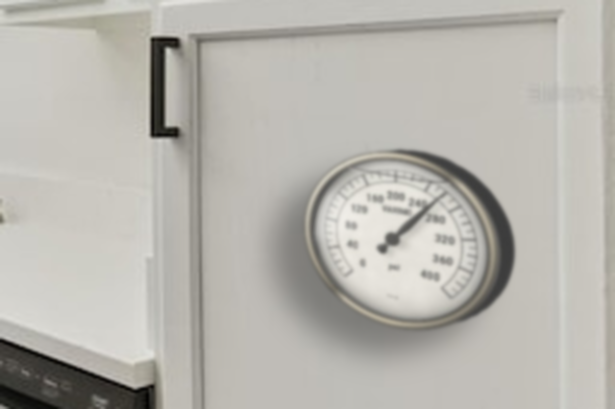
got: {"value": 260, "unit": "psi"}
